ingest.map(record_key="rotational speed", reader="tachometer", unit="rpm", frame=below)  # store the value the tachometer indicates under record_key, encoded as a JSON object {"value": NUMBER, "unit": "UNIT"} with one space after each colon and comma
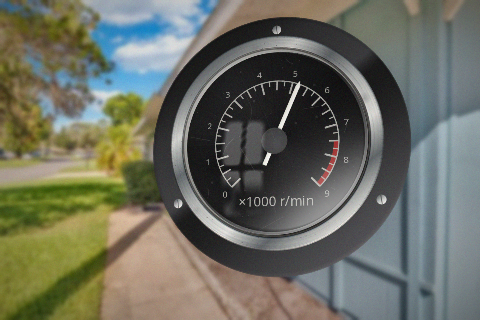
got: {"value": 5250, "unit": "rpm"}
